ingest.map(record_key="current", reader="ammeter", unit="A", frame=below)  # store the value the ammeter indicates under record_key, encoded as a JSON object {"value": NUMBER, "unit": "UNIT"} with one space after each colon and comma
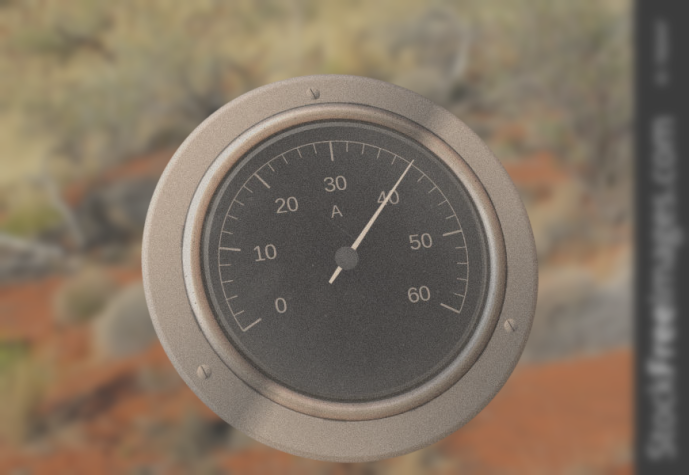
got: {"value": 40, "unit": "A"}
